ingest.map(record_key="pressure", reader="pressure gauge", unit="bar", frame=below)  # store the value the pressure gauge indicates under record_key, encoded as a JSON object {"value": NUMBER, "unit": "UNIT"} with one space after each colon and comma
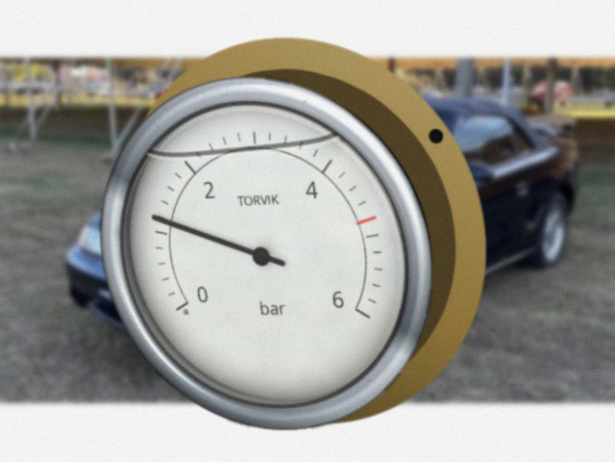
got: {"value": 1.2, "unit": "bar"}
